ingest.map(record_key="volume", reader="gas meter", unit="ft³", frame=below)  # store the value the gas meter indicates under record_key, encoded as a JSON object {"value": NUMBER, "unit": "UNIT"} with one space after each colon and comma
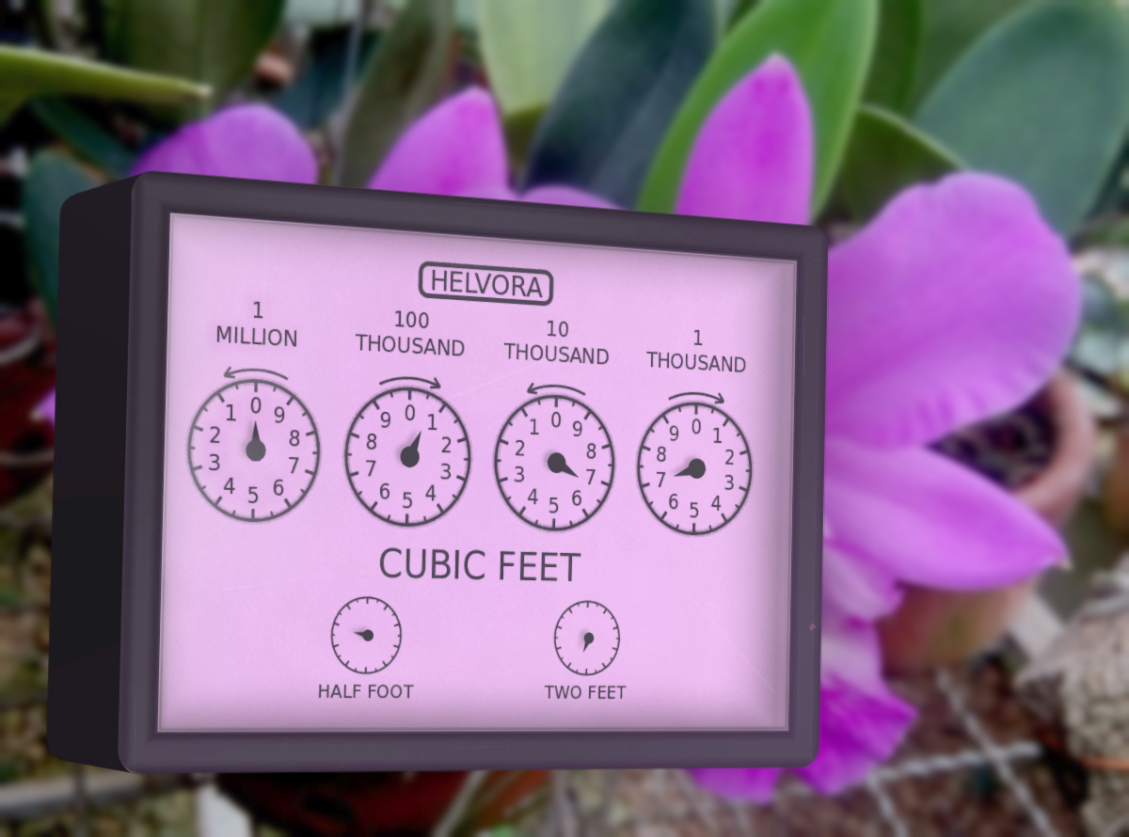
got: {"value": 6700, "unit": "ft³"}
